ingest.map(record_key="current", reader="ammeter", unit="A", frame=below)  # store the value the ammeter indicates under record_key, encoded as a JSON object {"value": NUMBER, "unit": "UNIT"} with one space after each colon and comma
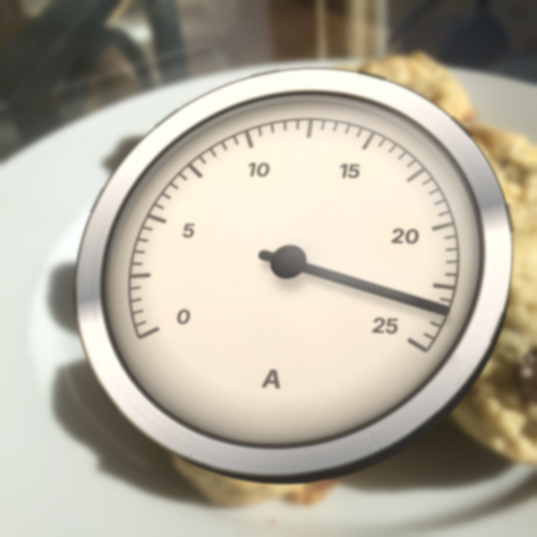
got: {"value": 23.5, "unit": "A"}
